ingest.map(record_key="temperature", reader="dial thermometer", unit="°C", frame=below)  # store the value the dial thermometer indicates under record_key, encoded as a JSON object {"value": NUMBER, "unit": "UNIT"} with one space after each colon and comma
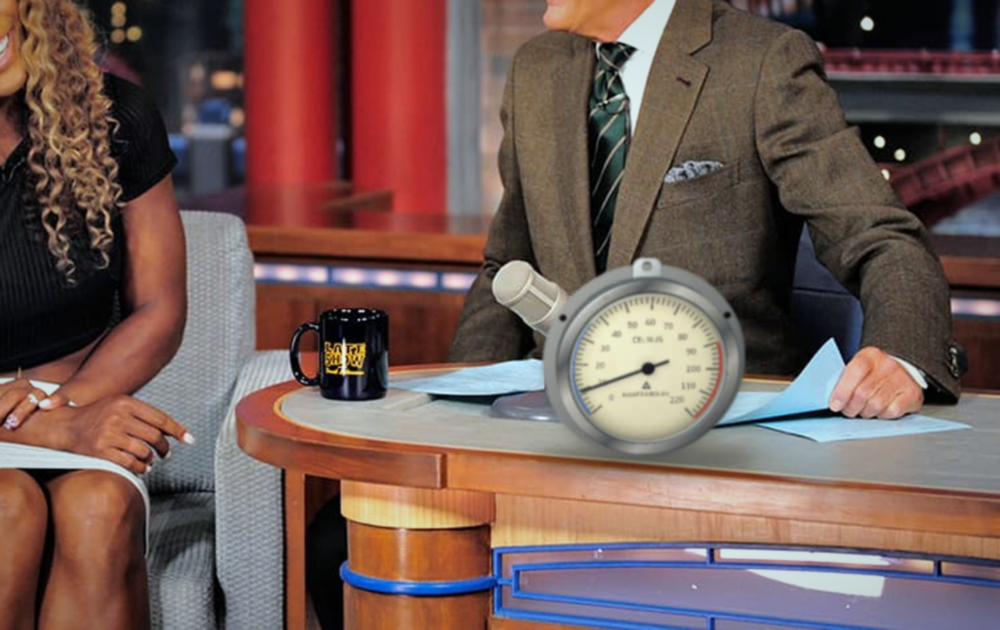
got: {"value": 10, "unit": "°C"}
